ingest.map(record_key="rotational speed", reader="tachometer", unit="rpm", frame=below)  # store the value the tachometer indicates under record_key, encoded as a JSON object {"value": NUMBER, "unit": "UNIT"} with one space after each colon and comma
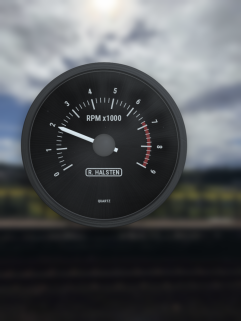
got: {"value": 2000, "unit": "rpm"}
